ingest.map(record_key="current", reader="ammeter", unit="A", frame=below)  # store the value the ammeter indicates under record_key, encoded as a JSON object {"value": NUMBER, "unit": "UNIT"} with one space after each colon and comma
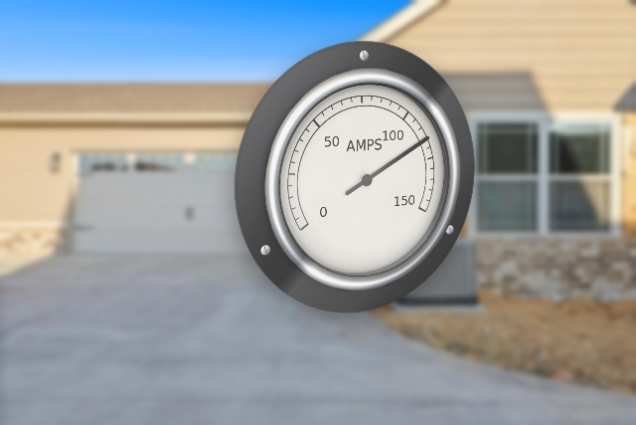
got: {"value": 115, "unit": "A"}
